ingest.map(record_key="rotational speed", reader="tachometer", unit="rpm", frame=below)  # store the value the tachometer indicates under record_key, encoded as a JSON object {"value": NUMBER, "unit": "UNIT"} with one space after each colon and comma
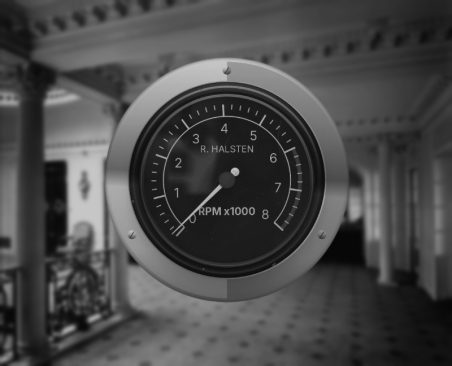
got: {"value": 100, "unit": "rpm"}
